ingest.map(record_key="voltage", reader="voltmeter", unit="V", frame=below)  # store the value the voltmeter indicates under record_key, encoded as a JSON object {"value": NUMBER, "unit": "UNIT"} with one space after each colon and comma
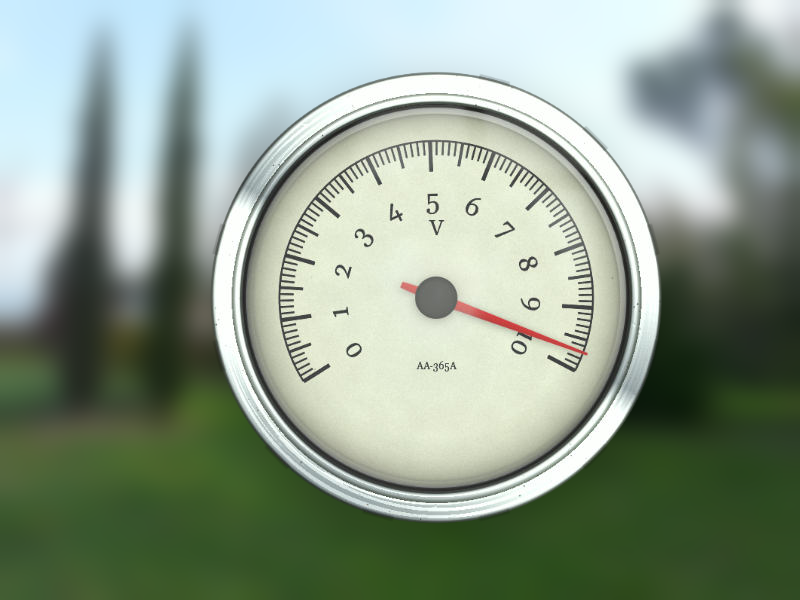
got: {"value": 9.7, "unit": "V"}
